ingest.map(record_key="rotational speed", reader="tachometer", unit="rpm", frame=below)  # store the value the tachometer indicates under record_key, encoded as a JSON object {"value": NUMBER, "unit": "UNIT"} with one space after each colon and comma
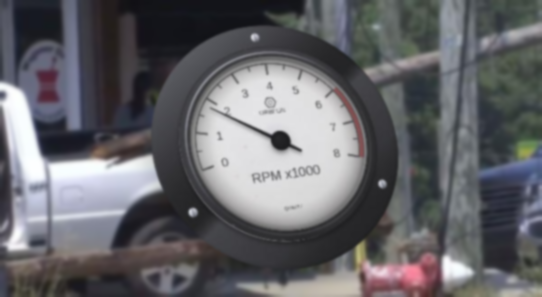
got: {"value": 1750, "unit": "rpm"}
